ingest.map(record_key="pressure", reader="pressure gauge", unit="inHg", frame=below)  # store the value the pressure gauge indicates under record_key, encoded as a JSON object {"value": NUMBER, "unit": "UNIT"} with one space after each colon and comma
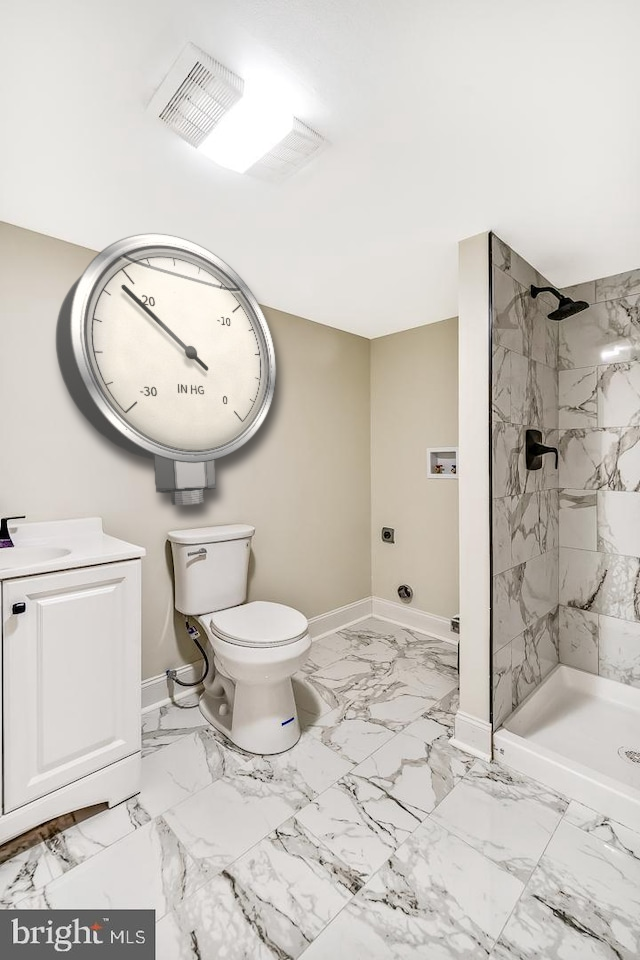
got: {"value": -21, "unit": "inHg"}
